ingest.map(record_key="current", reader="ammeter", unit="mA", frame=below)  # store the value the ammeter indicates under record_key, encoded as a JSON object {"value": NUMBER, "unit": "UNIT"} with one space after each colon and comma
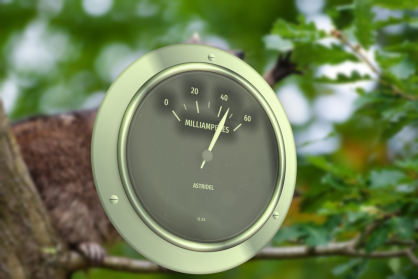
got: {"value": 45, "unit": "mA"}
